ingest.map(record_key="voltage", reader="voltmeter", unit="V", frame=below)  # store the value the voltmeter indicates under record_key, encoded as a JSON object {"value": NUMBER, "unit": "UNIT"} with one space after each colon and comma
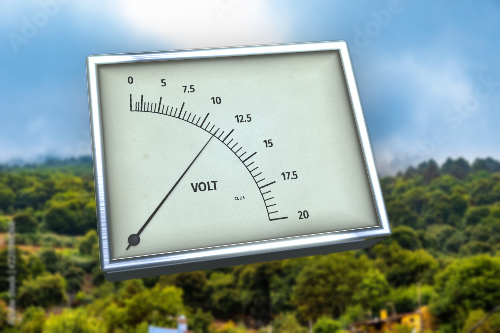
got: {"value": 11.5, "unit": "V"}
